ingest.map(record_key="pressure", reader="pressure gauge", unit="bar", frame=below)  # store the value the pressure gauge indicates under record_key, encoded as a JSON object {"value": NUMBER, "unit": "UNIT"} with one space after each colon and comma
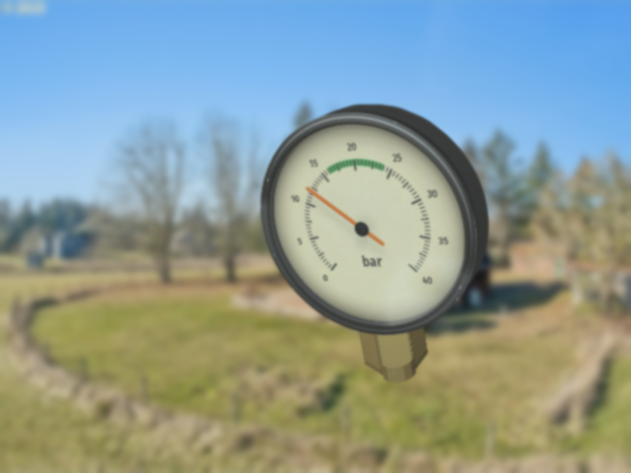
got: {"value": 12.5, "unit": "bar"}
